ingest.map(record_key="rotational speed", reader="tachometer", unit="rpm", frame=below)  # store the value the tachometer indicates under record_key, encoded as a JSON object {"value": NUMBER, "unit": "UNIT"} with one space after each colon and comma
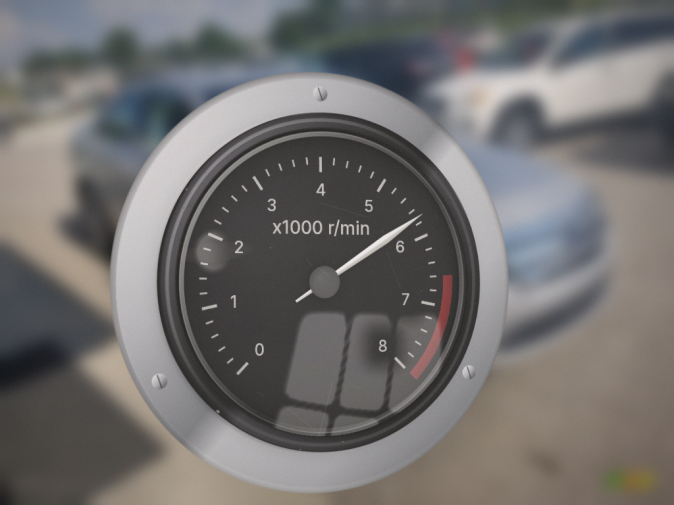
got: {"value": 5700, "unit": "rpm"}
